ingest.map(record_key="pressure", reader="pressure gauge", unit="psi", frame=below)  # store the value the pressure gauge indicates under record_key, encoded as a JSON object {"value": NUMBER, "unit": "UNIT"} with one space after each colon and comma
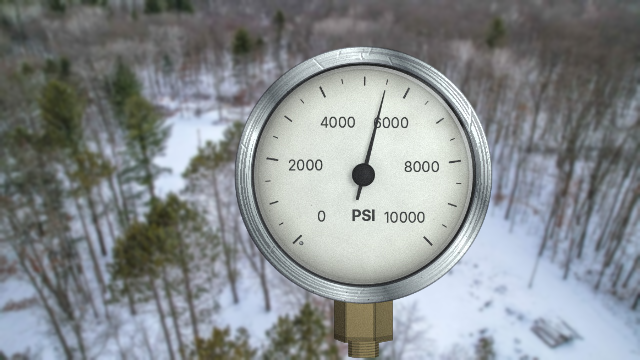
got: {"value": 5500, "unit": "psi"}
